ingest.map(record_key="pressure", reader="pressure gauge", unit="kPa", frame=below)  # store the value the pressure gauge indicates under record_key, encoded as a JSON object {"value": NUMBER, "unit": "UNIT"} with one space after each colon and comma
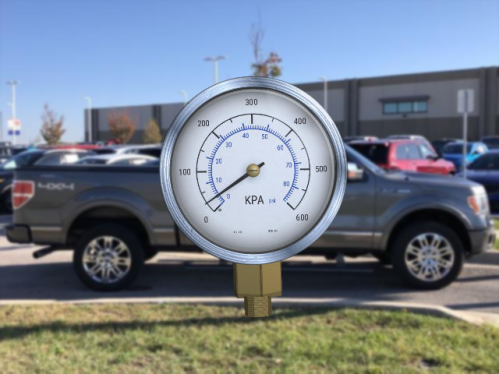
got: {"value": 25, "unit": "kPa"}
